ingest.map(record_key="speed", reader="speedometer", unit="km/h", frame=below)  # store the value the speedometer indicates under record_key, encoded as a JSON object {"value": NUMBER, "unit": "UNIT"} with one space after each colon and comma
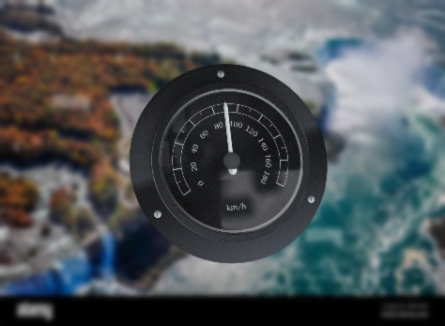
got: {"value": 90, "unit": "km/h"}
